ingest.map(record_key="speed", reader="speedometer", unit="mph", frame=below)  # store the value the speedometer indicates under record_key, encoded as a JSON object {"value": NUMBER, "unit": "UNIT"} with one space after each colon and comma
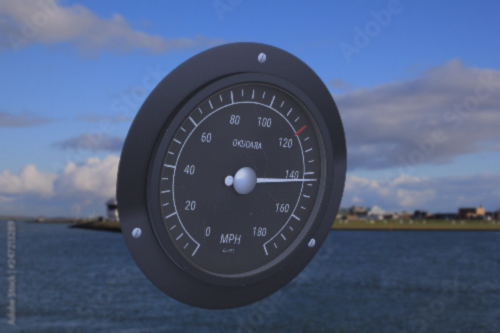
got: {"value": 142.5, "unit": "mph"}
